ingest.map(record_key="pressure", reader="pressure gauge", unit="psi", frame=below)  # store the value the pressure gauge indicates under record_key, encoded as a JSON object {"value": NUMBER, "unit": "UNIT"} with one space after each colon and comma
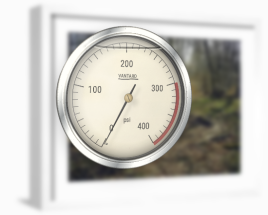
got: {"value": 0, "unit": "psi"}
